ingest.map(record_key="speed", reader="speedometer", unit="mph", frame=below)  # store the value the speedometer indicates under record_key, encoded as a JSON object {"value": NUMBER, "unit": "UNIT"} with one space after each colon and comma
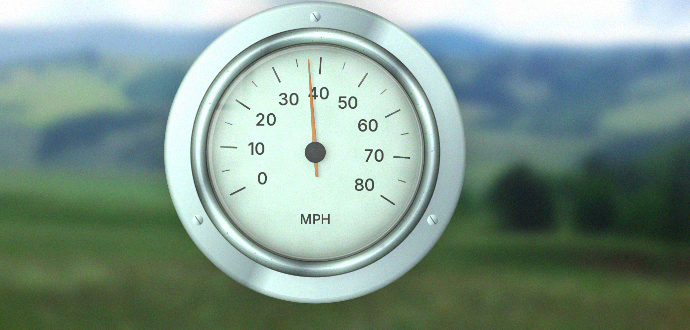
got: {"value": 37.5, "unit": "mph"}
